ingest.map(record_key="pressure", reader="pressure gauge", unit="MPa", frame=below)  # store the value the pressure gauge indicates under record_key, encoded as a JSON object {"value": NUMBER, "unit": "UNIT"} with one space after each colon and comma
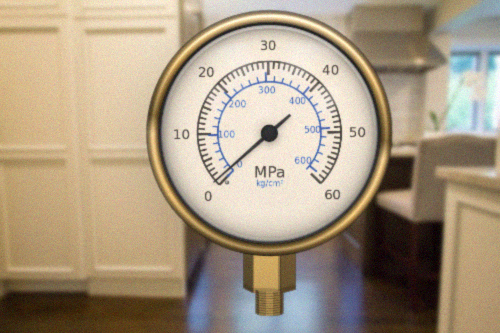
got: {"value": 1, "unit": "MPa"}
